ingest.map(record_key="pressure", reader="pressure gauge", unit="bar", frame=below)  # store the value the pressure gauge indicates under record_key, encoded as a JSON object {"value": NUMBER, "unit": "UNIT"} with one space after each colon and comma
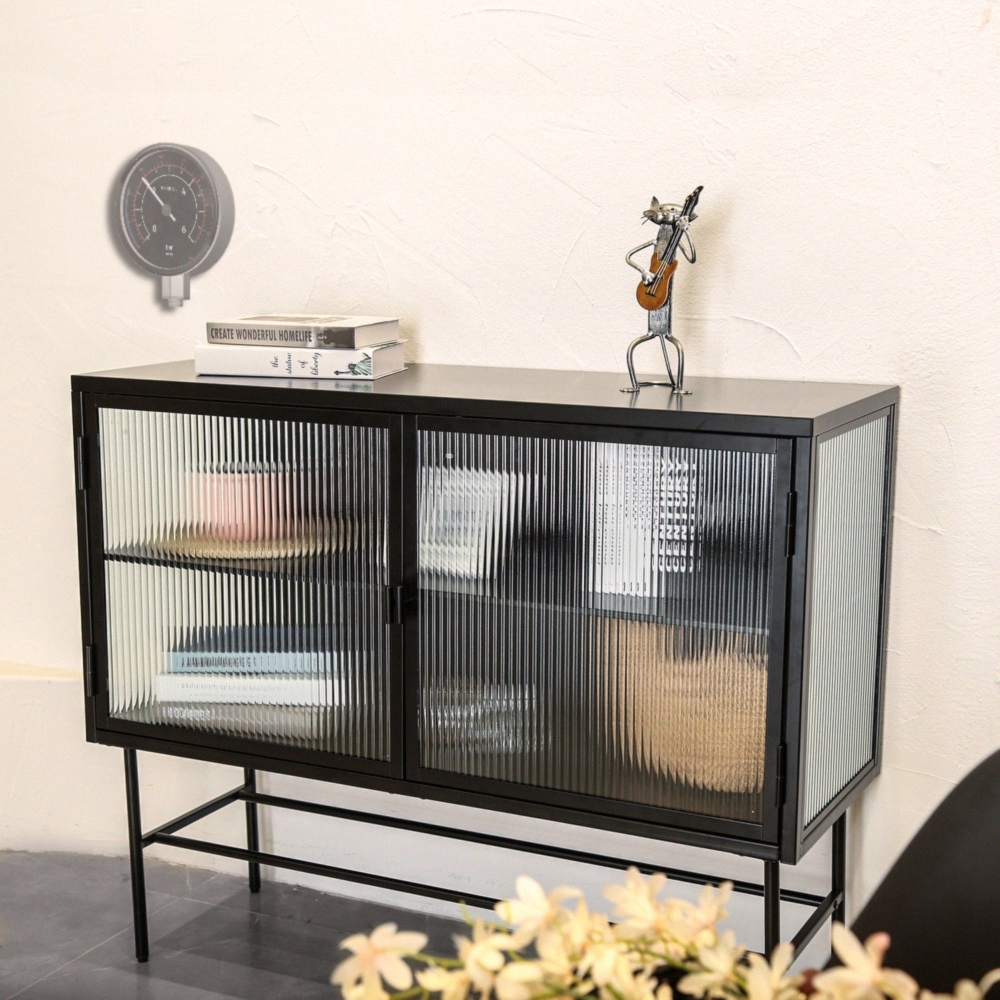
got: {"value": 2, "unit": "bar"}
